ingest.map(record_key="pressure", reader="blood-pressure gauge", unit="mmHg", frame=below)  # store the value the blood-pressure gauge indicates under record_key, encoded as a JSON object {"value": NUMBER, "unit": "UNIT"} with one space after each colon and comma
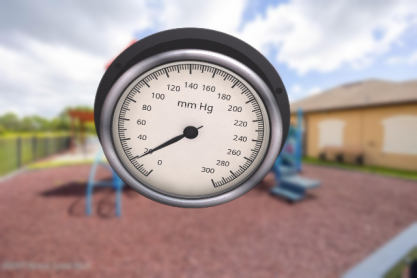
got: {"value": 20, "unit": "mmHg"}
